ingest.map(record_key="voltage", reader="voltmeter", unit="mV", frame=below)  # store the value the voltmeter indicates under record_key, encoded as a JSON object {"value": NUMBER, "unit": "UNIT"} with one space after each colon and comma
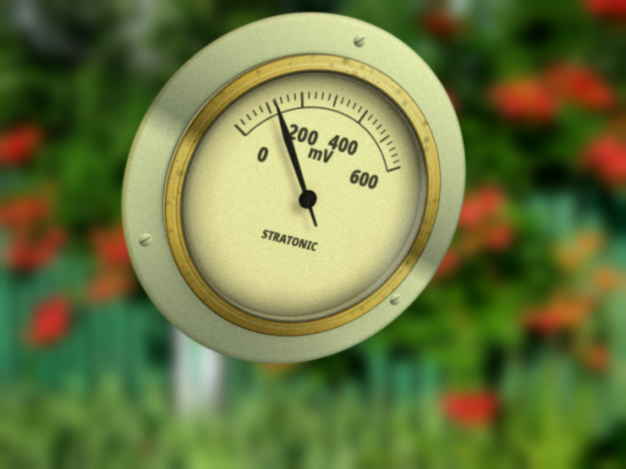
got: {"value": 120, "unit": "mV"}
